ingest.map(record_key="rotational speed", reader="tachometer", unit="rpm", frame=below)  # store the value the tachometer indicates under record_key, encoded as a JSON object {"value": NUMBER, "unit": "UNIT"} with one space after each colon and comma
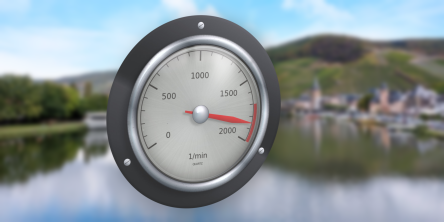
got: {"value": 1850, "unit": "rpm"}
